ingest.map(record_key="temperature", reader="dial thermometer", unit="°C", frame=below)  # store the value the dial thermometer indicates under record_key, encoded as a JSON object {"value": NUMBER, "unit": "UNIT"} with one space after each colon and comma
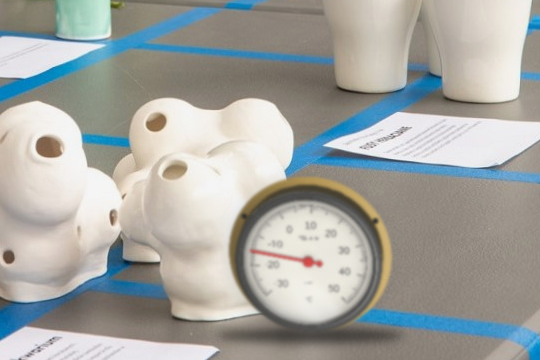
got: {"value": -15, "unit": "°C"}
